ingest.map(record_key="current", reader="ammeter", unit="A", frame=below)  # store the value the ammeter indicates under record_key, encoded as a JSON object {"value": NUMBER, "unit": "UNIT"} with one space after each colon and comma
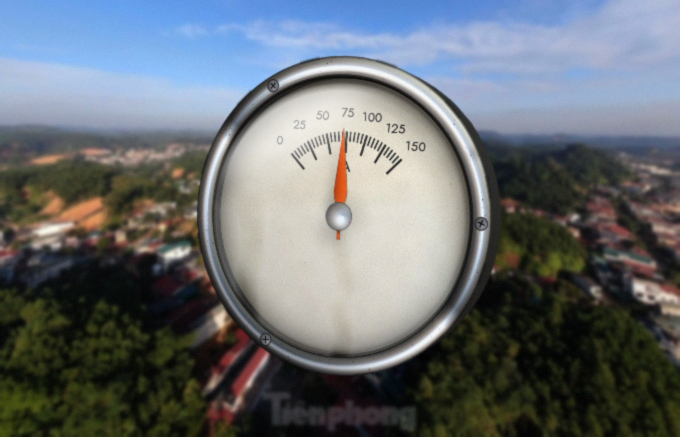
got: {"value": 75, "unit": "A"}
